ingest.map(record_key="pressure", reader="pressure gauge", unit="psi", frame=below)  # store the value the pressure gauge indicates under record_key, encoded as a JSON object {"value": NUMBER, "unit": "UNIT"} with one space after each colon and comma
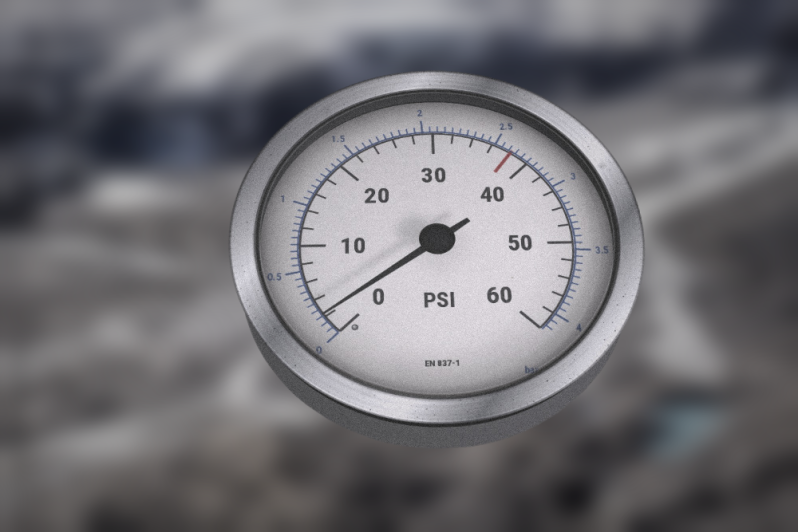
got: {"value": 2, "unit": "psi"}
